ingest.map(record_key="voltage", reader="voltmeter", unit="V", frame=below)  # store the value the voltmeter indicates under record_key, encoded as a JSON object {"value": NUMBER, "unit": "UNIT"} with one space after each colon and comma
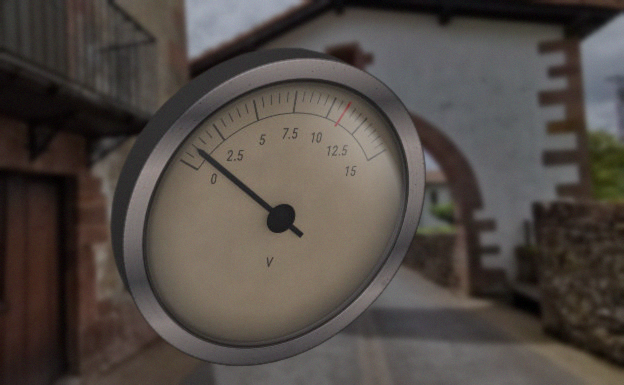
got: {"value": 1, "unit": "V"}
